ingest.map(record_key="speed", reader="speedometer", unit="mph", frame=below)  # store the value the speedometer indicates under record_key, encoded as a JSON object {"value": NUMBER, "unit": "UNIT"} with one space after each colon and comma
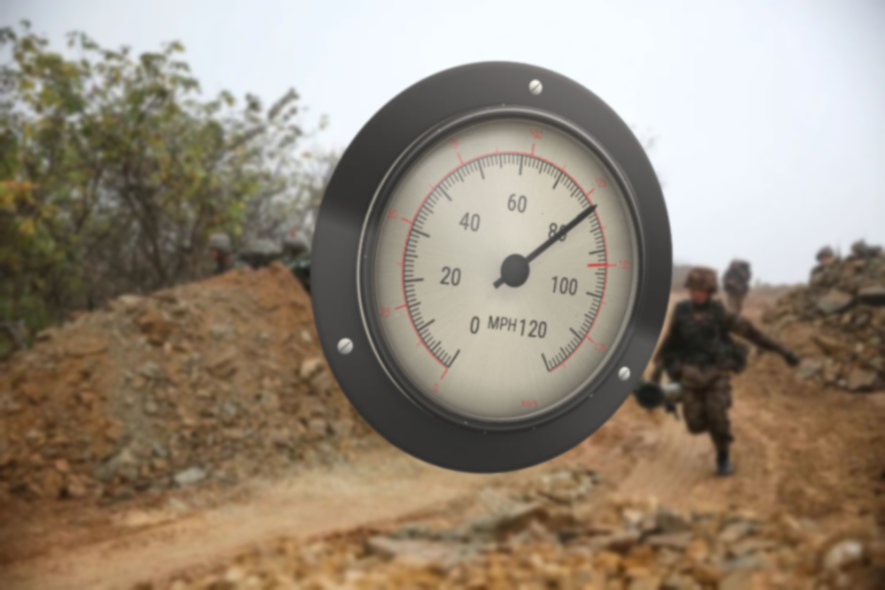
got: {"value": 80, "unit": "mph"}
